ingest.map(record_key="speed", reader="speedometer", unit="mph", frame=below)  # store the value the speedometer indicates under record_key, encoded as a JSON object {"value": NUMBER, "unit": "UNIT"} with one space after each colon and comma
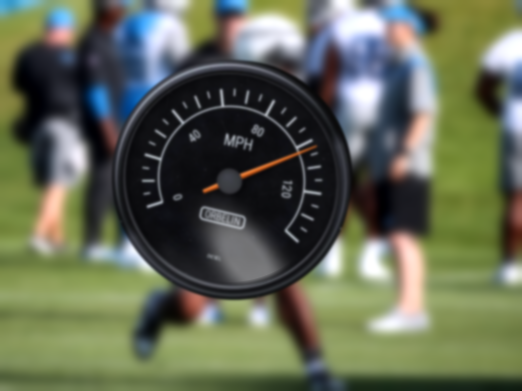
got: {"value": 102.5, "unit": "mph"}
